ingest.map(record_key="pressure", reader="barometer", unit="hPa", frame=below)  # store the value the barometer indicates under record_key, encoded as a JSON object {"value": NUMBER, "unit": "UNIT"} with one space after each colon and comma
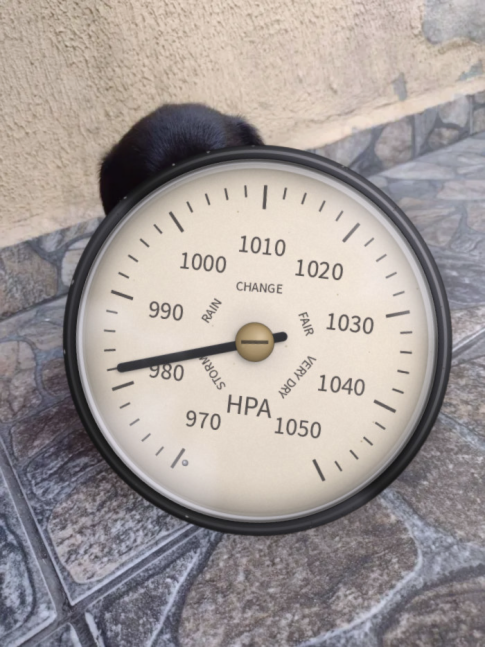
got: {"value": 982, "unit": "hPa"}
